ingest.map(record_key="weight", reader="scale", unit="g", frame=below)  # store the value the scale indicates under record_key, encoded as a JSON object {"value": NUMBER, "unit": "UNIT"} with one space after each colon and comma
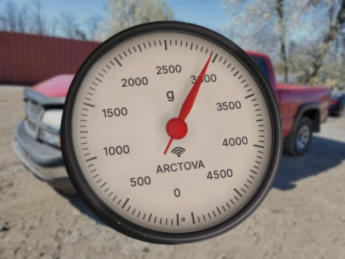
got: {"value": 2950, "unit": "g"}
